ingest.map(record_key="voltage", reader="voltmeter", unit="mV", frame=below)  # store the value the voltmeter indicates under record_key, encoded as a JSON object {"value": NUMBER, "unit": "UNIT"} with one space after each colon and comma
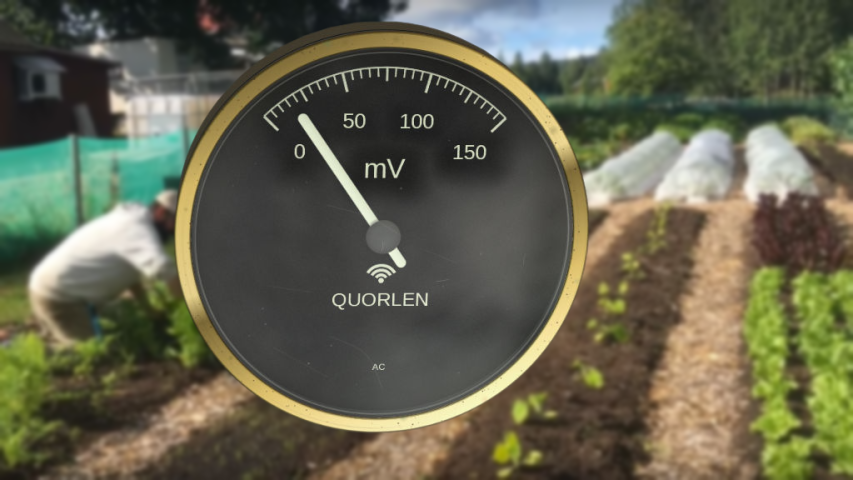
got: {"value": 17.5, "unit": "mV"}
